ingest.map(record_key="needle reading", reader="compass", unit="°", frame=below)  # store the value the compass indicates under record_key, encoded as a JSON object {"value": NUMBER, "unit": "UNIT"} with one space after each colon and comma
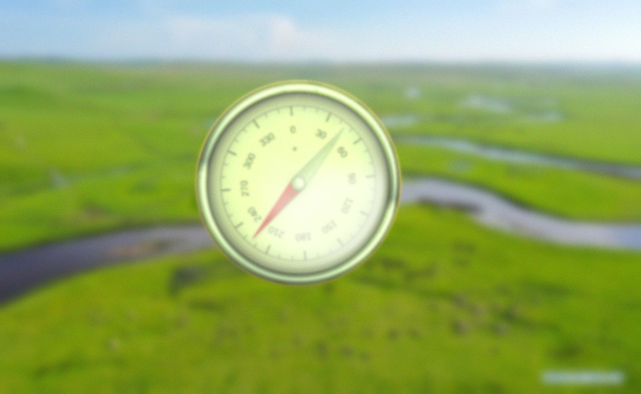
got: {"value": 225, "unit": "°"}
